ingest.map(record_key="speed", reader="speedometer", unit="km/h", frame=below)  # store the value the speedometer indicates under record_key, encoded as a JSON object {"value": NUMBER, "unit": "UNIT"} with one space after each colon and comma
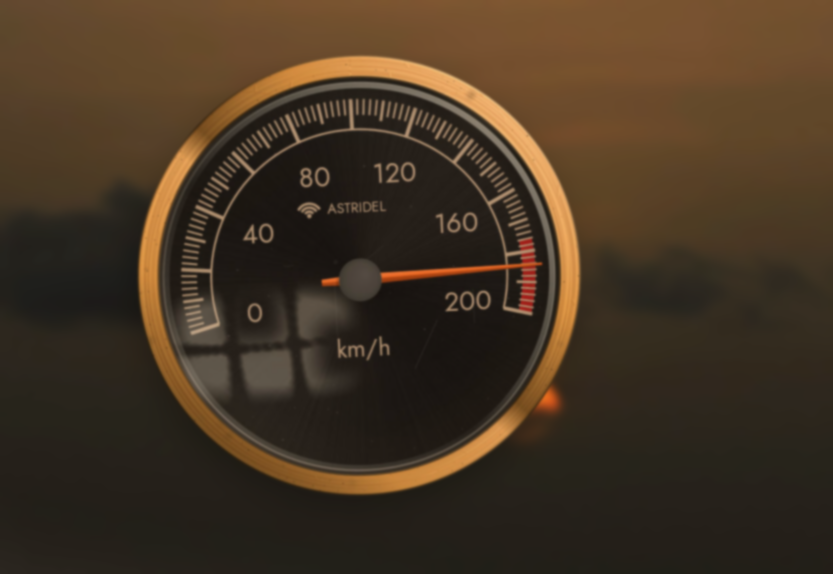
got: {"value": 184, "unit": "km/h"}
